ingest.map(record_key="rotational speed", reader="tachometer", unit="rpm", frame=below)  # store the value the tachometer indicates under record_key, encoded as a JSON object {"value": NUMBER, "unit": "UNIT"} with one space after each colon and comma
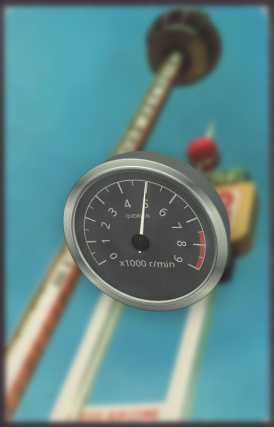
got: {"value": 5000, "unit": "rpm"}
